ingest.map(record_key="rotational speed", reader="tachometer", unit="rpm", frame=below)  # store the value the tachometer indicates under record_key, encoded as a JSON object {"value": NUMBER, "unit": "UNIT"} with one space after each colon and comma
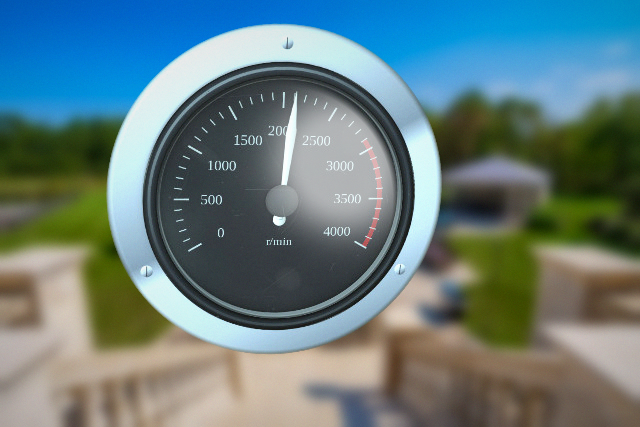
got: {"value": 2100, "unit": "rpm"}
